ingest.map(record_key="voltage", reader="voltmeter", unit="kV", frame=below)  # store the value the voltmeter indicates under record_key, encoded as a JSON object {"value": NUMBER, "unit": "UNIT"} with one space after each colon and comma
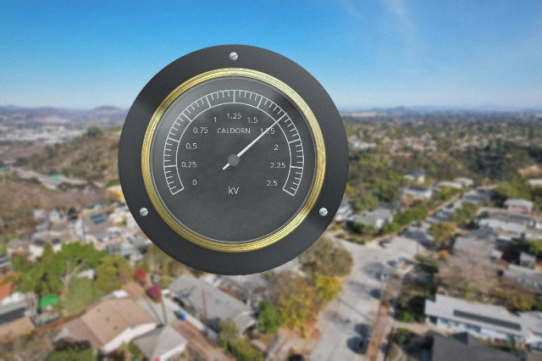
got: {"value": 1.75, "unit": "kV"}
